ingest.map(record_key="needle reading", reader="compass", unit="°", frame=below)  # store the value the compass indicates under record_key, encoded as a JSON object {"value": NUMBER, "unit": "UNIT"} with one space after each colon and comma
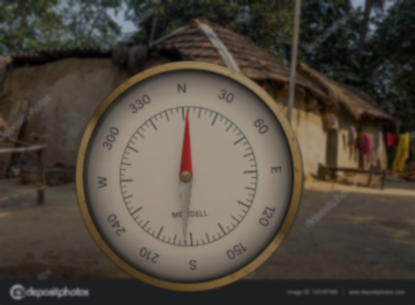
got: {"value": 5, "unit": "°"}
